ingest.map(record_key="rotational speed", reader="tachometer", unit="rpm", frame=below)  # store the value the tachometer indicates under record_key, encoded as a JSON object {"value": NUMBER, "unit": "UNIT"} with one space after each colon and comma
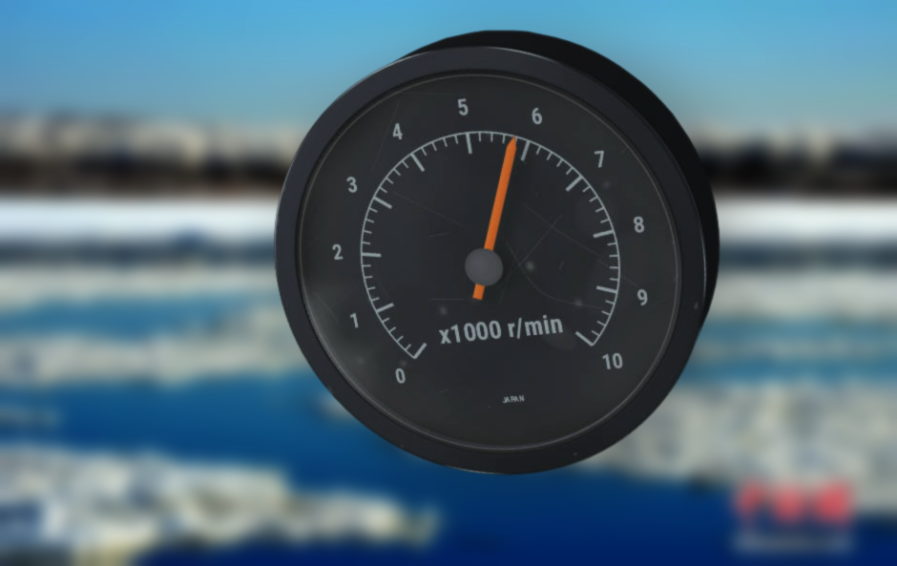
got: {"value": 5800, "unit": "rpm"}
